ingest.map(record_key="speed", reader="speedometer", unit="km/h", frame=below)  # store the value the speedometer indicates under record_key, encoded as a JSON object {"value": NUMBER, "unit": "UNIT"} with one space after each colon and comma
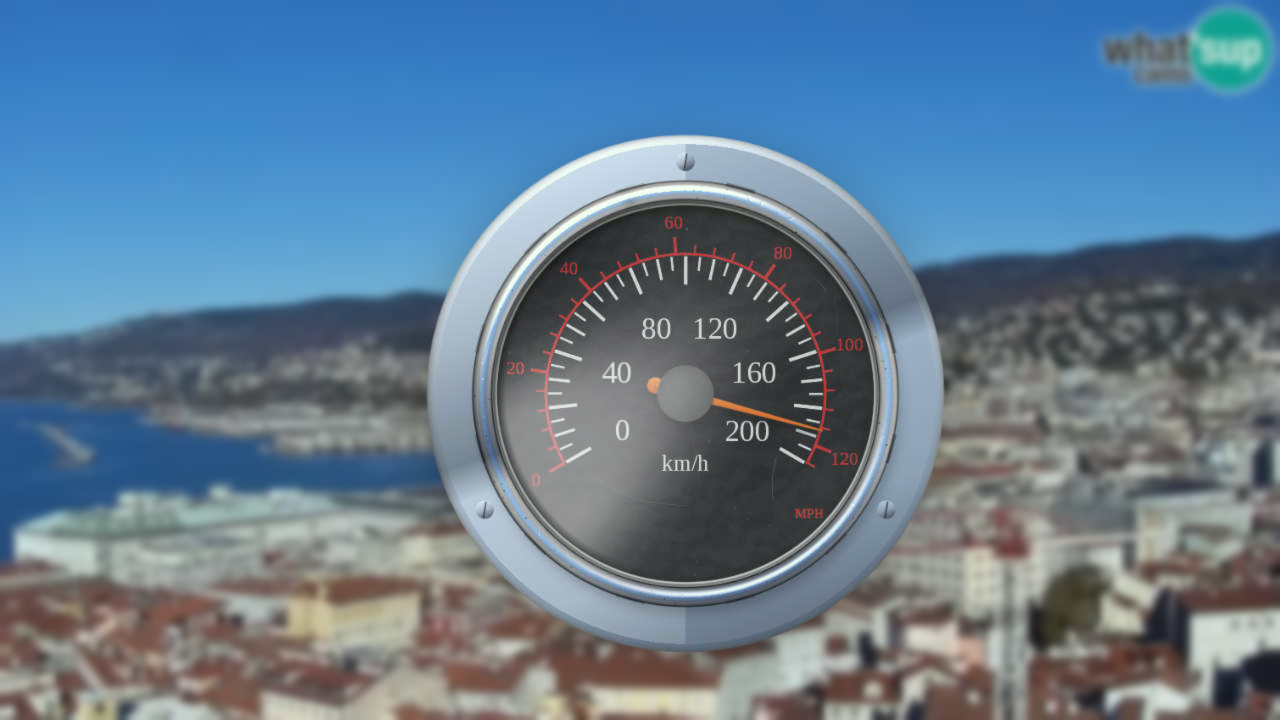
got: {"value": 187.5, "unit": "km/h"}
